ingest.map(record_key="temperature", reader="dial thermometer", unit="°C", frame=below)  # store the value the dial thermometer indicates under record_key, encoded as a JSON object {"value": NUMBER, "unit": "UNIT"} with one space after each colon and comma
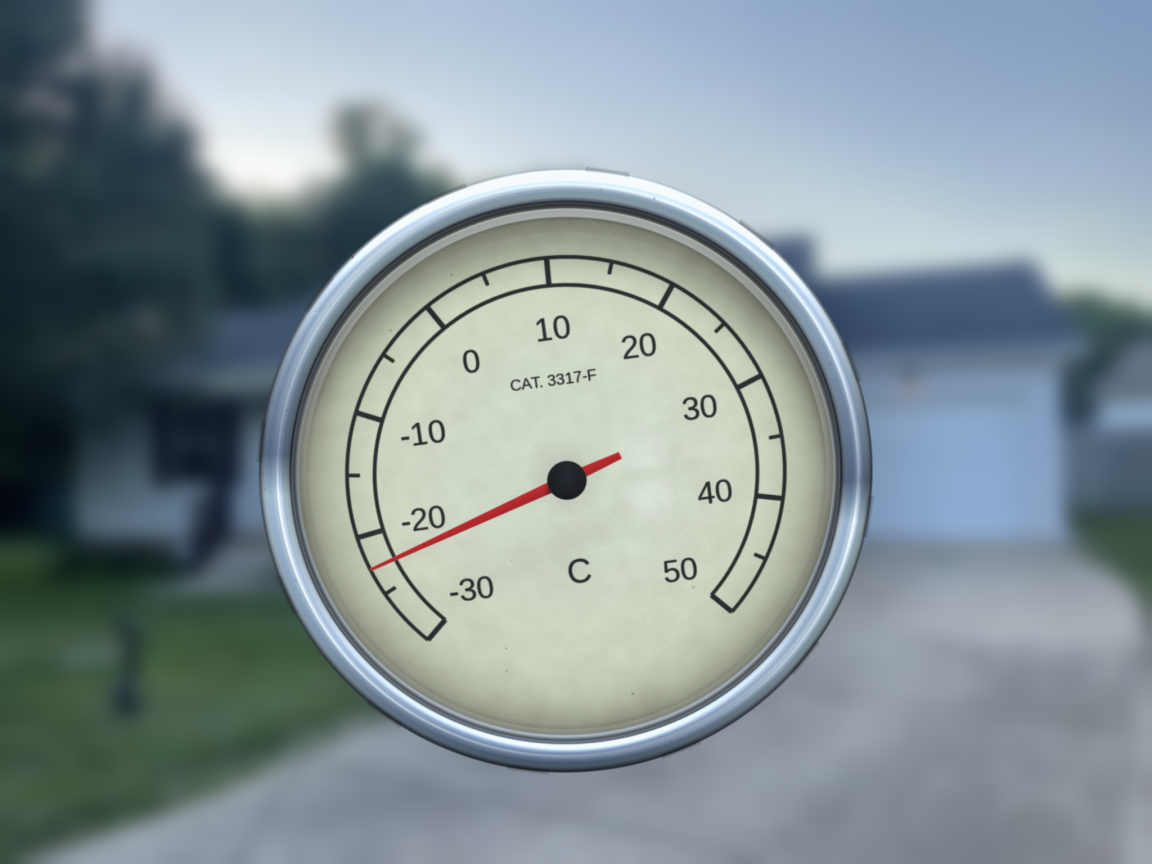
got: {"value": -22.5, "unit": "°C"}
